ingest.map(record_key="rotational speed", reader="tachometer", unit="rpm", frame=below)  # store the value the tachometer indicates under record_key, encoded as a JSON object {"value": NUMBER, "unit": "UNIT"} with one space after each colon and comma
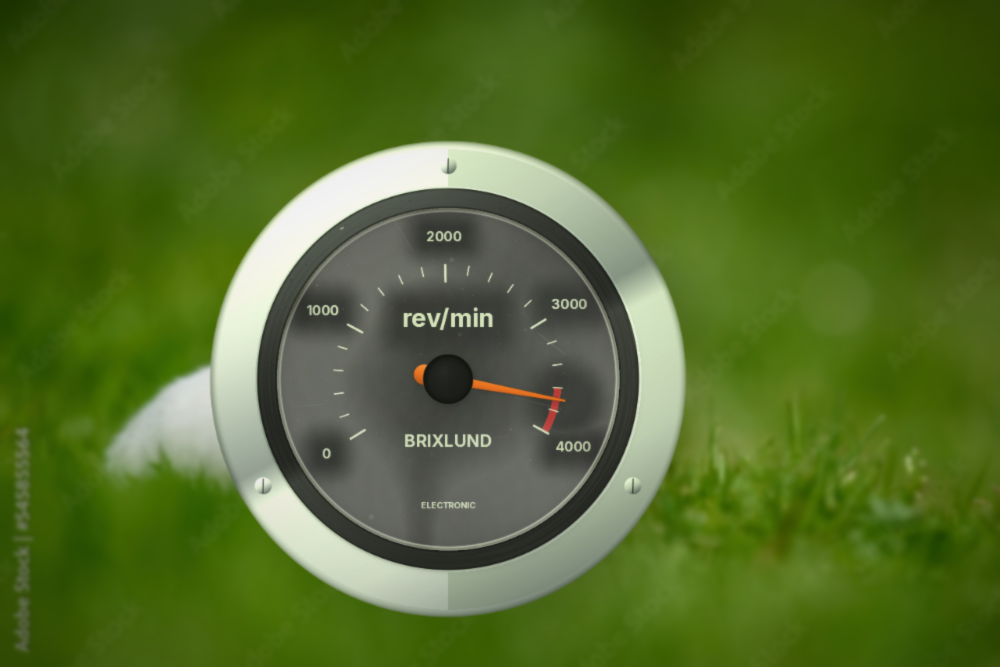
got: {"value": 3700, "unit": "rpm"}
